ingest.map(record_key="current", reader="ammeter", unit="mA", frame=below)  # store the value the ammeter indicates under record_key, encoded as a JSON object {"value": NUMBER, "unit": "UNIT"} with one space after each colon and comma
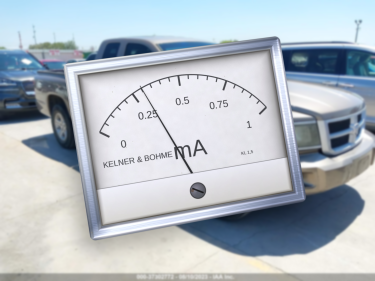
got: {"value": 0.3, "unit": "mA"}
